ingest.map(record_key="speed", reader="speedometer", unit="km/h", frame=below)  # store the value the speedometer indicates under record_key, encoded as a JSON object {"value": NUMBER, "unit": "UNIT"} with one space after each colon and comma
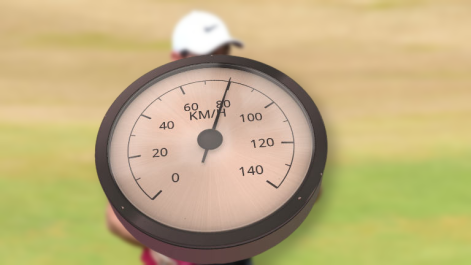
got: {"value": 80, "unit": "km/h"}
